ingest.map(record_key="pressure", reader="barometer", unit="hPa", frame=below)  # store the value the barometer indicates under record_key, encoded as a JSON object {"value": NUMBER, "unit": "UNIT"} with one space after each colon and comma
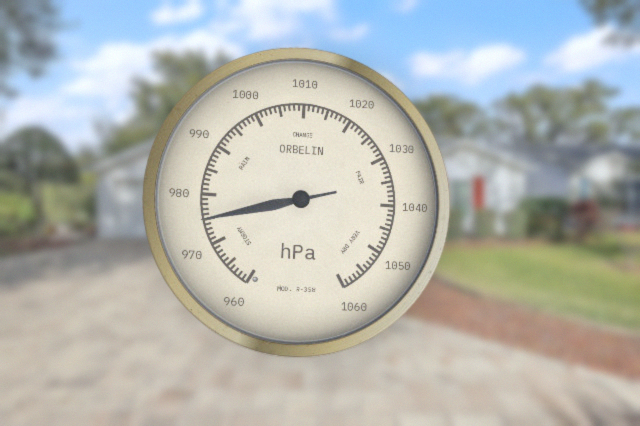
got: {"value": 975, "unit": "hPa"}
